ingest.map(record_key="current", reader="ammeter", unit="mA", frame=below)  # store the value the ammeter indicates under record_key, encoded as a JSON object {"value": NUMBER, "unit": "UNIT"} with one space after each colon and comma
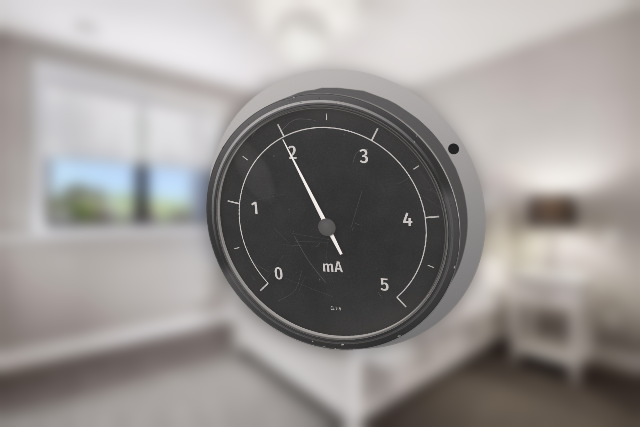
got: {"value": 2, "unit": "mA"}
